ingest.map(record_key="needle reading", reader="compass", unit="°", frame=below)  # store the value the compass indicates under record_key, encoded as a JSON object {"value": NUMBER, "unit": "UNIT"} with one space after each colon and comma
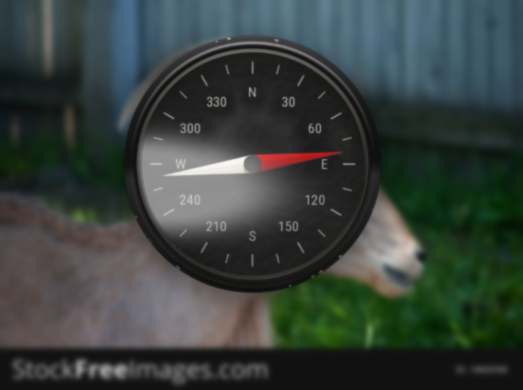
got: {"value": 82.5, "unit": "°"}
